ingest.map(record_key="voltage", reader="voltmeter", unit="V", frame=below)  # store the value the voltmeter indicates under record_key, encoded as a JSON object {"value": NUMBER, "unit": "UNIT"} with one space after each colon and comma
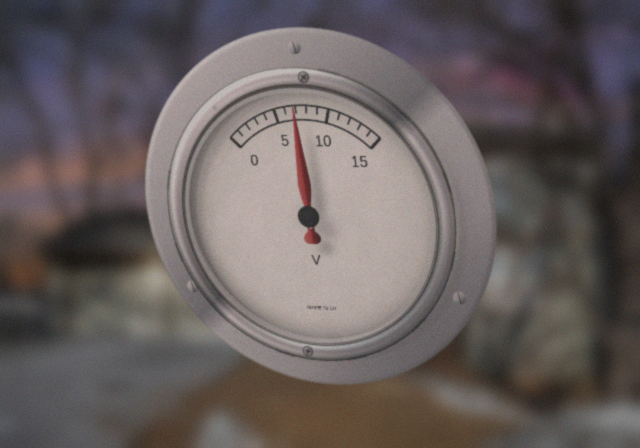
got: {"value": 7, "unit": "V"}
